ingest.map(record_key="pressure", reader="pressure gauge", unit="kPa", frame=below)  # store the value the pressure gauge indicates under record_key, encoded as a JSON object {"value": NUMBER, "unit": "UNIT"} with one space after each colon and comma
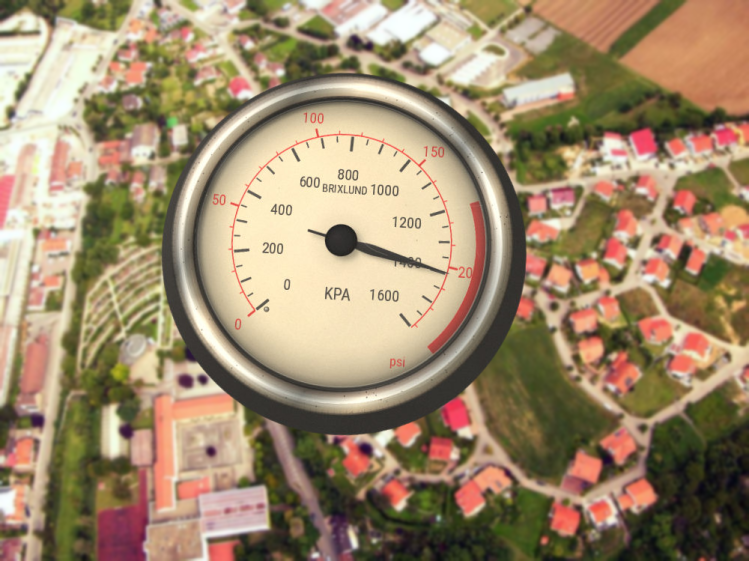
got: {"value": 1400, "unit": "kPa"}
